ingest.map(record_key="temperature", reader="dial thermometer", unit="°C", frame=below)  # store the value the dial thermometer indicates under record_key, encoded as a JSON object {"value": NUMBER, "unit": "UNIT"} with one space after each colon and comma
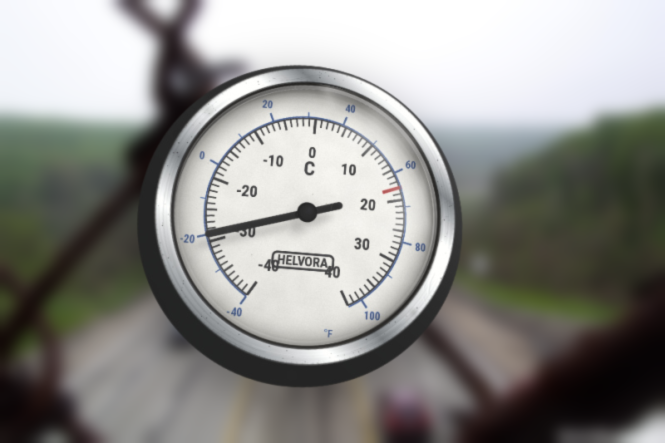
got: {"value": -29, "unit": "°C"}
